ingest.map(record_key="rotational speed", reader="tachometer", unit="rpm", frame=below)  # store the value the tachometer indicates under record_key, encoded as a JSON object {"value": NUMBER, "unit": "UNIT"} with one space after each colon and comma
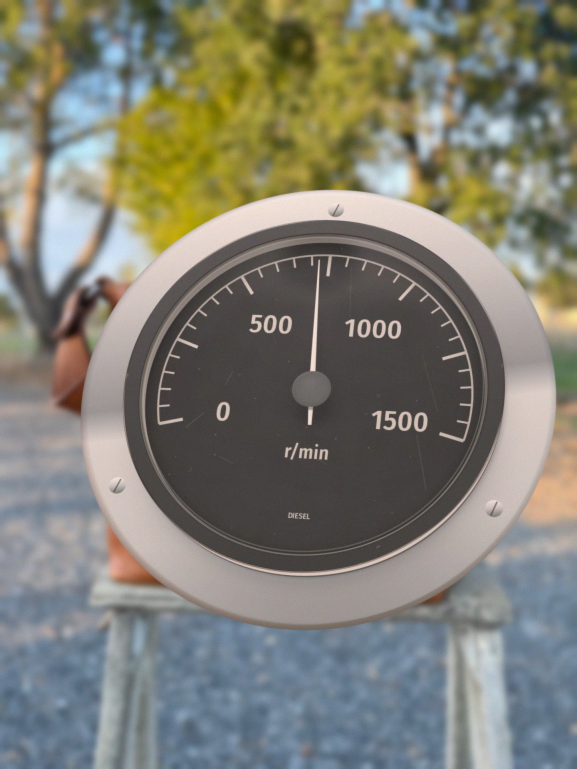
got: {"value": 725, "unit": "rpm"}
